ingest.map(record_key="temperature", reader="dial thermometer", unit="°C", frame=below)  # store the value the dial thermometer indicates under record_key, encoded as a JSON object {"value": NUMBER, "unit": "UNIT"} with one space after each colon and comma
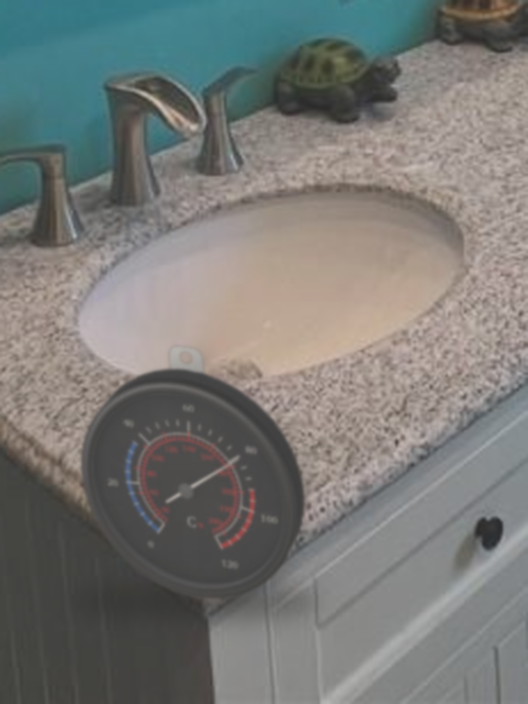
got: {"value": 80, "unit": "°C"}
